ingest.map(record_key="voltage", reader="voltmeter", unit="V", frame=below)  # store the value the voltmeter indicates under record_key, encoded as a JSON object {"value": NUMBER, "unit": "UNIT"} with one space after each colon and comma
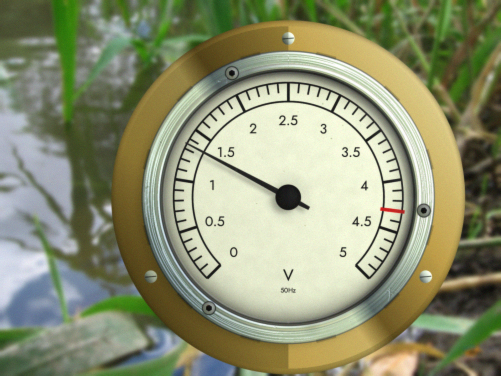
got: {"value": 1.35, "unit": "V"}
